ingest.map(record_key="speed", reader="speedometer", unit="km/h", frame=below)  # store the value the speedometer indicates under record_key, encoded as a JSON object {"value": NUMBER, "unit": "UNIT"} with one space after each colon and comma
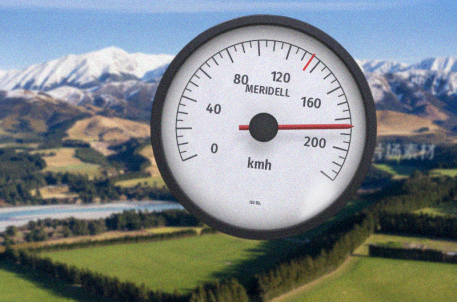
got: {"value": 185, "unit": "km/h"}
